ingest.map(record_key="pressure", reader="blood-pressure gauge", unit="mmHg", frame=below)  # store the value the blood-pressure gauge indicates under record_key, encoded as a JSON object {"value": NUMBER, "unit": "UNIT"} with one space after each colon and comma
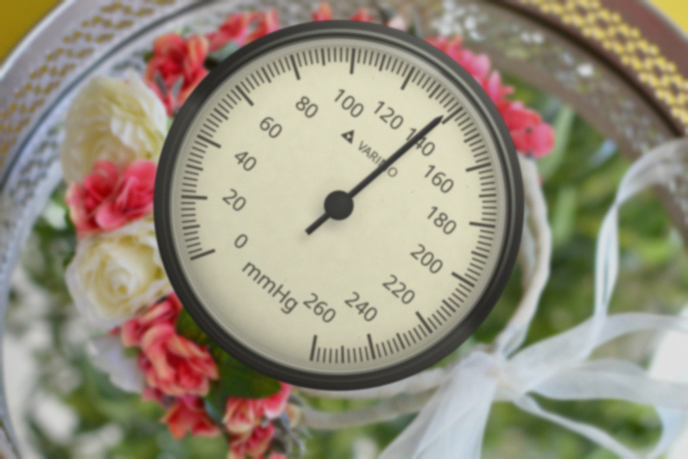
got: {"value": 138, "unit": "mmHg"}
